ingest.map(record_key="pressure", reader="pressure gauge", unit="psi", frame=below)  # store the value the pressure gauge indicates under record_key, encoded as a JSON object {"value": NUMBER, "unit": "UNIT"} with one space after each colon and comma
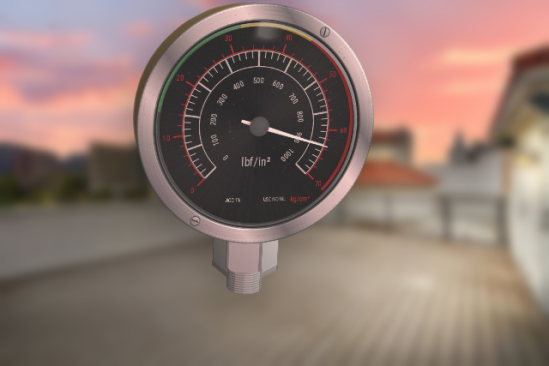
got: {"value": 900, "unit": "psi"}
